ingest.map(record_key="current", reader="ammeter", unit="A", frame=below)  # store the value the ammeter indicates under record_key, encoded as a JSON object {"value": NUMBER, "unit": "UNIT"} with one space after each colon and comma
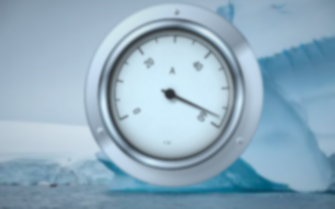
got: {"value": 57.5, "unit": "A"}
